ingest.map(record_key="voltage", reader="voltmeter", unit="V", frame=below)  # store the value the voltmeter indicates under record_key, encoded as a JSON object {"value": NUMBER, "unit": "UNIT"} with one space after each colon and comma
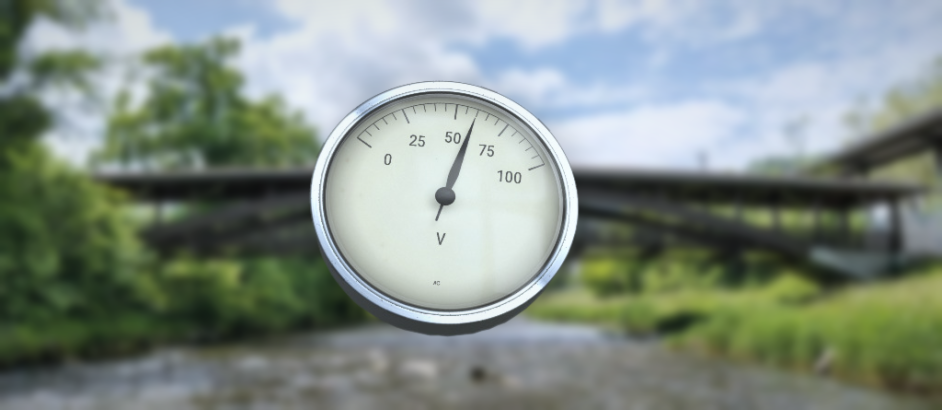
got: {"value": 60, "unit": "V"}
